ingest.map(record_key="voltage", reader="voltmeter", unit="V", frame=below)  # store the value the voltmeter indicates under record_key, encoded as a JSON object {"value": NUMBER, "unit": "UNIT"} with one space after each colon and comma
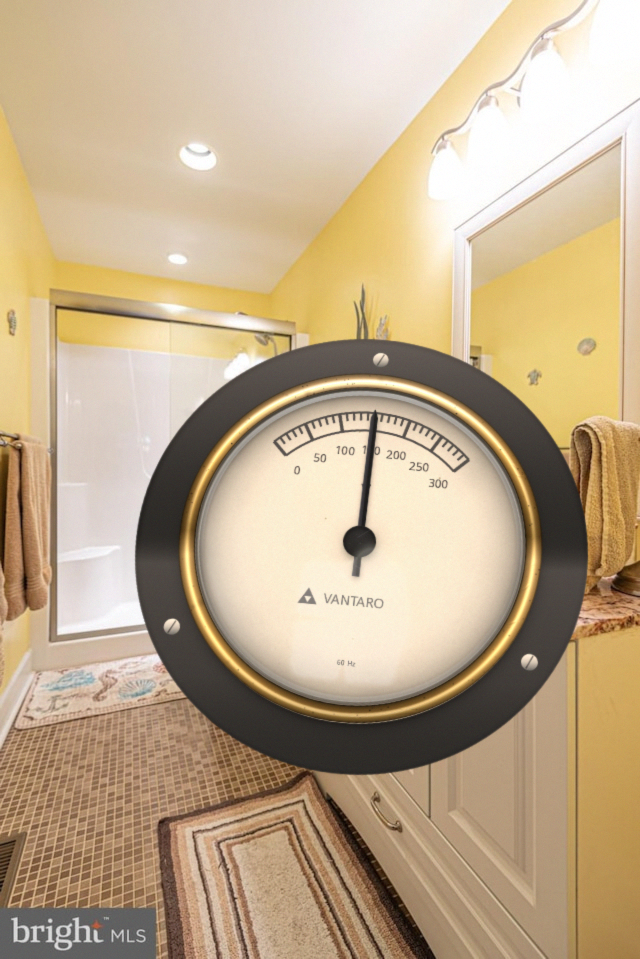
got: {"value": 150, "unit": "V"}
